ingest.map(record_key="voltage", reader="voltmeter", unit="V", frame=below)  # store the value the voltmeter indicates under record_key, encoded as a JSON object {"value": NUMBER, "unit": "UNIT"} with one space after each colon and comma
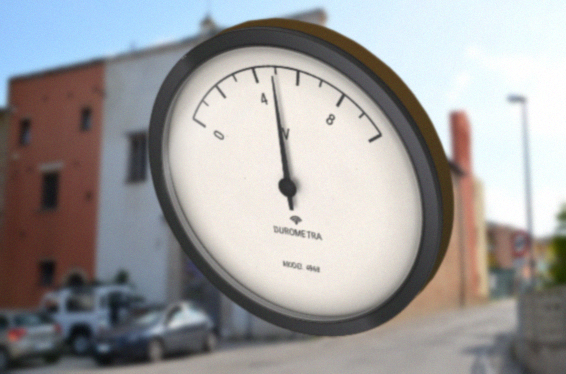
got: {"value": 5, "unit": "V"}
